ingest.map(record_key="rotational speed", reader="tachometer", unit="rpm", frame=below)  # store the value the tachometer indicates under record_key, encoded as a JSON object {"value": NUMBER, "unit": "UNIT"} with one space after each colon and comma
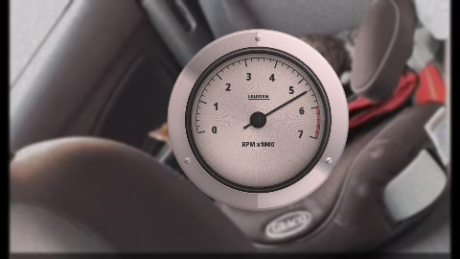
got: {"value": 5400, "unit": "rpm"}
